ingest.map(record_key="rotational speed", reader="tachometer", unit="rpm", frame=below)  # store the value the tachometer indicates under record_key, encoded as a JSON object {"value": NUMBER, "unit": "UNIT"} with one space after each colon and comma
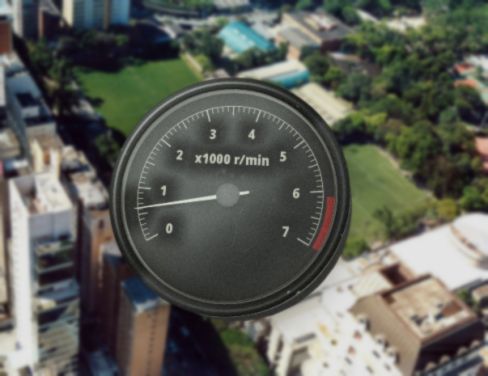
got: {"value": 600, "unit": "rpm"}
